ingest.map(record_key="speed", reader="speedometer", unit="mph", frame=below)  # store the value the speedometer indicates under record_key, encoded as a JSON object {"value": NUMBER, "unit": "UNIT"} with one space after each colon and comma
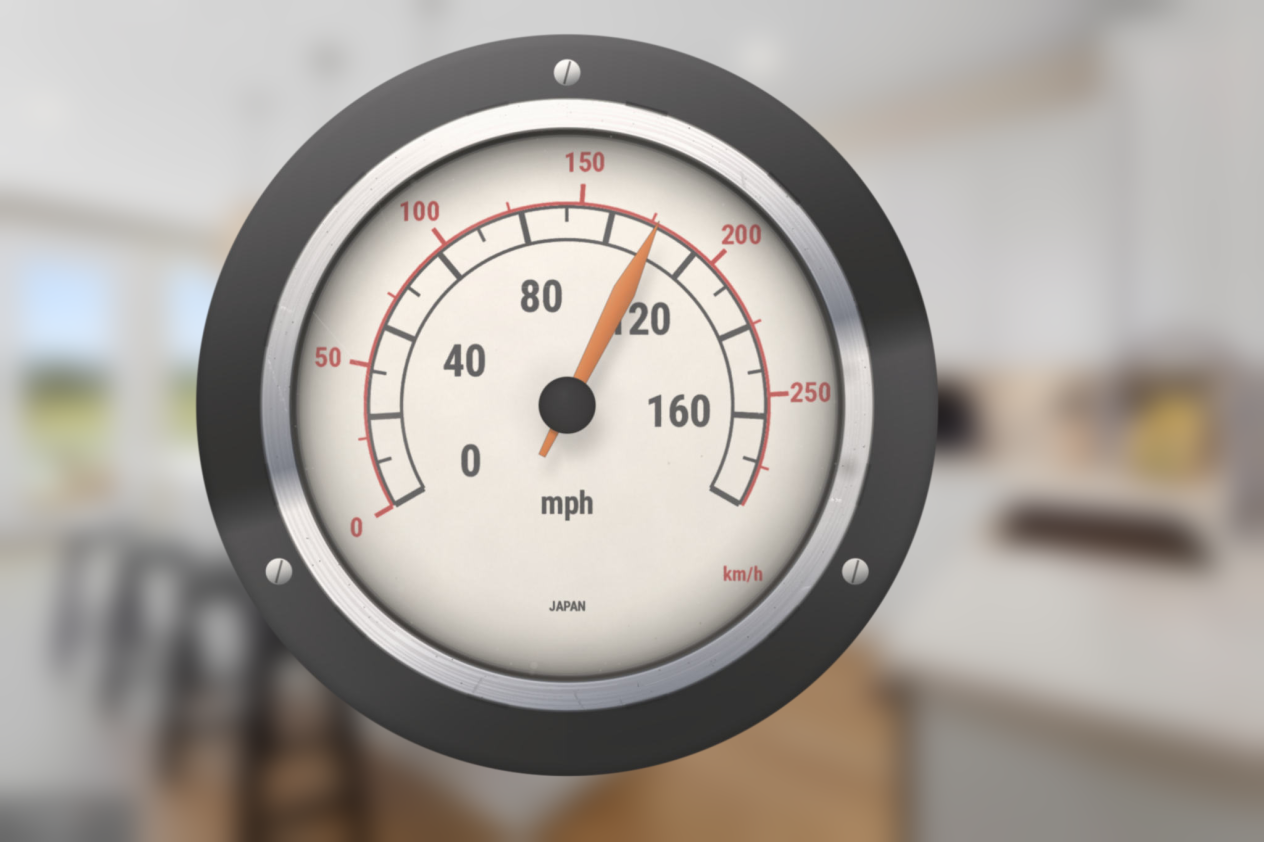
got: {"value": 110, "unit": "mph"}
